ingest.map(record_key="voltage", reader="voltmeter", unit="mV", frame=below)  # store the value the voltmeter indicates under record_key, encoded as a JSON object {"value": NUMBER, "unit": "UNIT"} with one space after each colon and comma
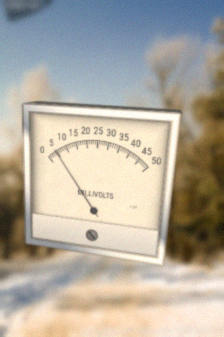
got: {"value": 5, "unit": "mV"}
